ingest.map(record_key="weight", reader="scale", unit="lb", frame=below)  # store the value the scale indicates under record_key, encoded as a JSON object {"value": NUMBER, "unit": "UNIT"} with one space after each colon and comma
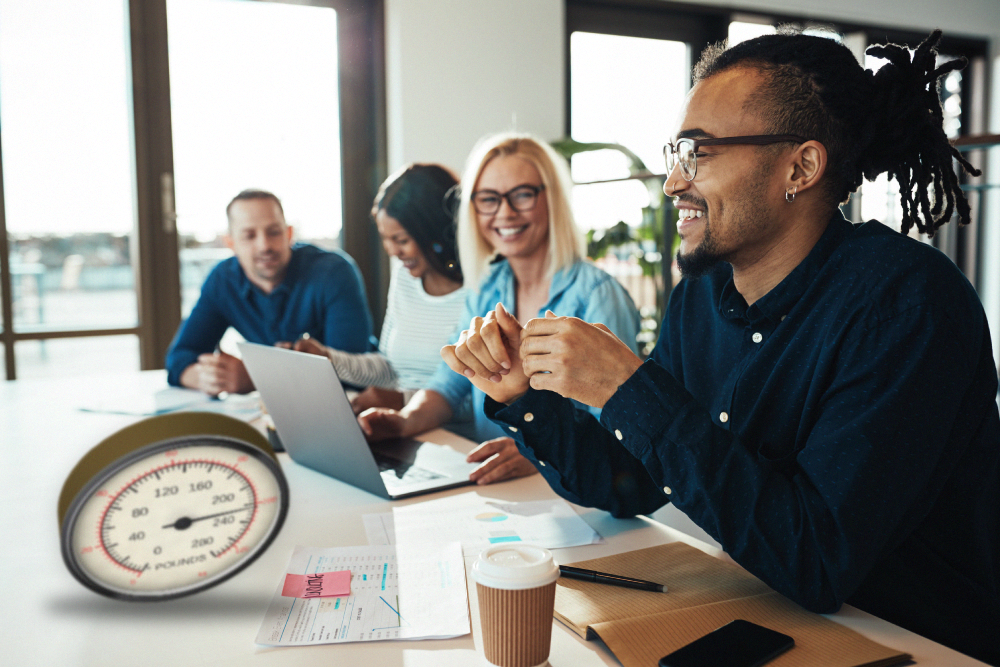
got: {"value": 220, "unit": "lb"}
